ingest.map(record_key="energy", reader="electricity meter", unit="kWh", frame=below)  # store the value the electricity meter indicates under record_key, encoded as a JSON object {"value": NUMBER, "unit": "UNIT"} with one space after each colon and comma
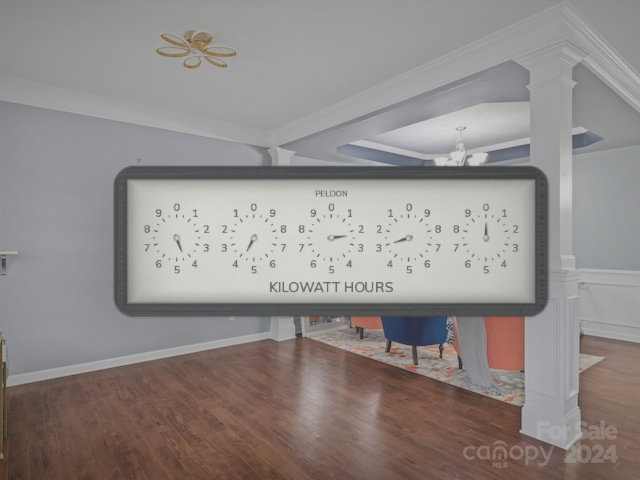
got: {"value": 44230, "unit": "kWh"}
